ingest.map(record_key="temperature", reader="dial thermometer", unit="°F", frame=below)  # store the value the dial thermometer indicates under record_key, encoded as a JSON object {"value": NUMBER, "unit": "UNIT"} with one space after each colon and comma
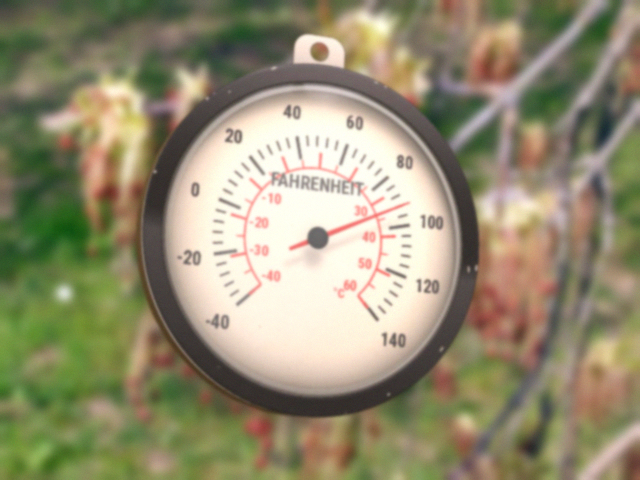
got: {"value": 92, "unit": "°F"}
